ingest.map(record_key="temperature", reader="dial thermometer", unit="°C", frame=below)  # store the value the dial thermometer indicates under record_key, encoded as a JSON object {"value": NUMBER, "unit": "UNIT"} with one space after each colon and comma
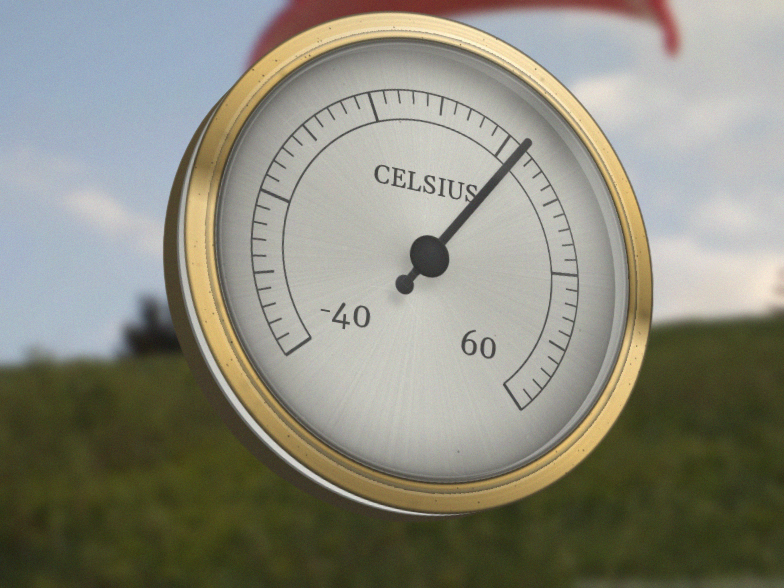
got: {"value": 22, "unit": "°C"}
